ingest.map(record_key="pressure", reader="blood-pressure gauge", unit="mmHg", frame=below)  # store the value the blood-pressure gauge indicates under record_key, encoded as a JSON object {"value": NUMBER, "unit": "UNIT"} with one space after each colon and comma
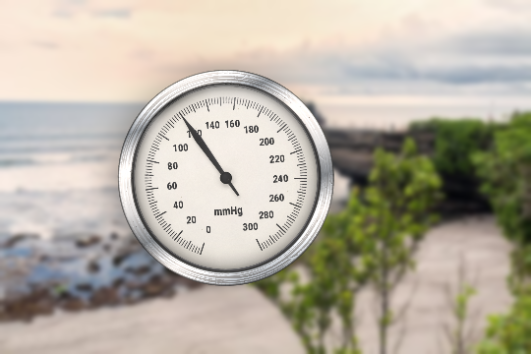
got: {"value": 120, "unit": "mmHg"}
